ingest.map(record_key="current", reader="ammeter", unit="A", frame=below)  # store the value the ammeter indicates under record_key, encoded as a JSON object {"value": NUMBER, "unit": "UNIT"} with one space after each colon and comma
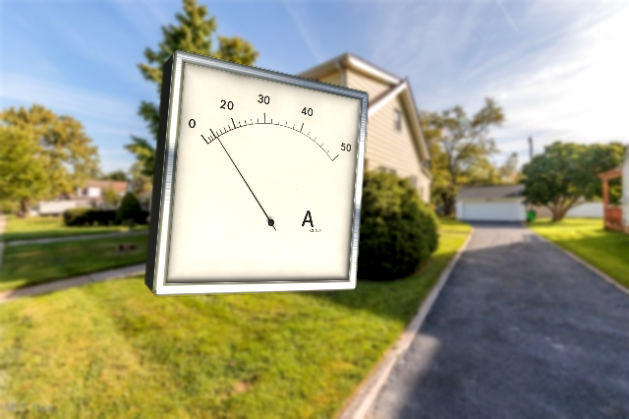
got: {"value": 10, "unit": "A"}
